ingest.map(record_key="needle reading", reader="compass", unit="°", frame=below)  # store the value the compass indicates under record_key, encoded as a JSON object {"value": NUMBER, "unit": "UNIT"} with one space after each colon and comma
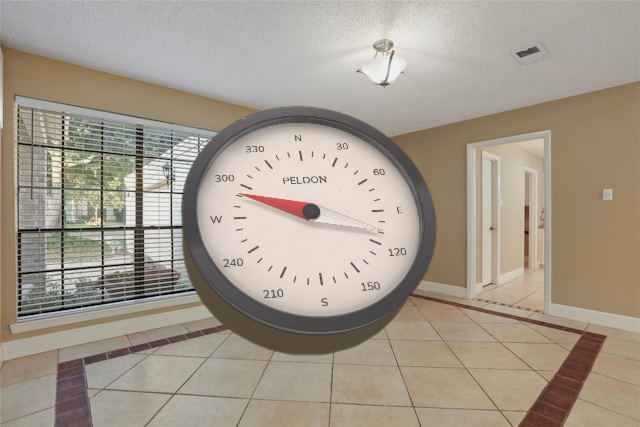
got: {"value": 290, "unit": "°"}
